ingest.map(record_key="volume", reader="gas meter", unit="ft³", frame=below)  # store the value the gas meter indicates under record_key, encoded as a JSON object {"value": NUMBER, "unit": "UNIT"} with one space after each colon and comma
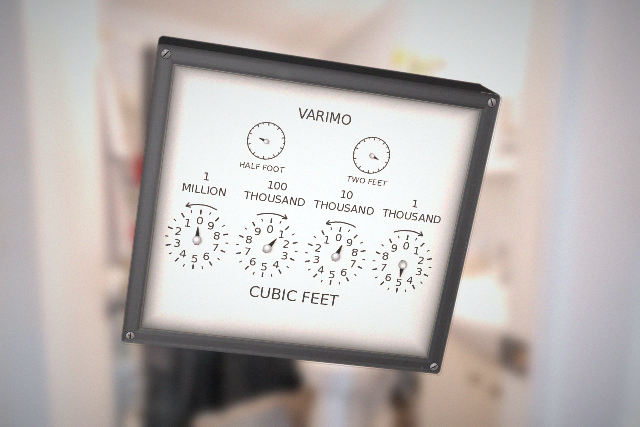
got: {"value": 9500, "unit": "ft³"}
